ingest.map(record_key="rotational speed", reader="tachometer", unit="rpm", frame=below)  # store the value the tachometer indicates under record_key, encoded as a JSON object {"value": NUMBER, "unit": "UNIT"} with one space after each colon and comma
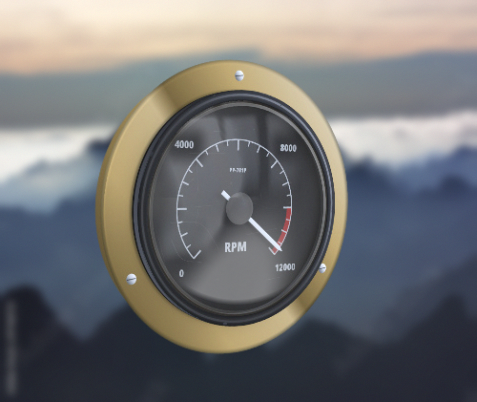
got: {"value": 11750, "unit": "rpm"}
